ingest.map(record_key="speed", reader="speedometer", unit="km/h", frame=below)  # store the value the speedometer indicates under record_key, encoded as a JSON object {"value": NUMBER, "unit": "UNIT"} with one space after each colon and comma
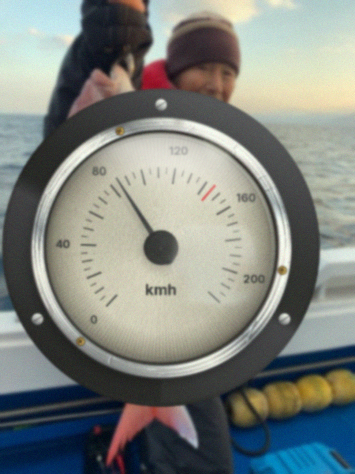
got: {"value": 85, "unit": "km/h"}
